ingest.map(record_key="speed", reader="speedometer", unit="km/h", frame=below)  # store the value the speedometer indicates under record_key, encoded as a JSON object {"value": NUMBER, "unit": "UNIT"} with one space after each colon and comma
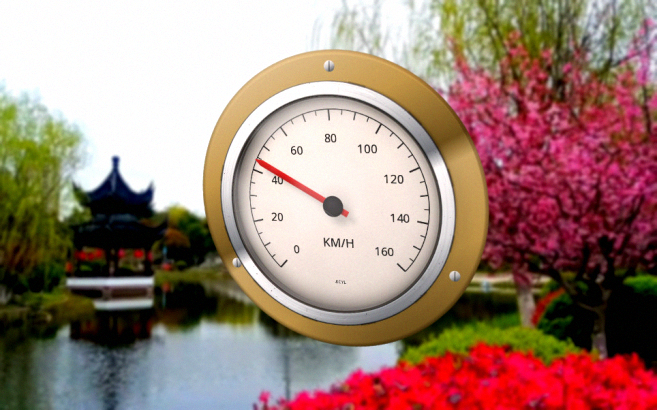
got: {"value": 45, "unit": "km/h"}
